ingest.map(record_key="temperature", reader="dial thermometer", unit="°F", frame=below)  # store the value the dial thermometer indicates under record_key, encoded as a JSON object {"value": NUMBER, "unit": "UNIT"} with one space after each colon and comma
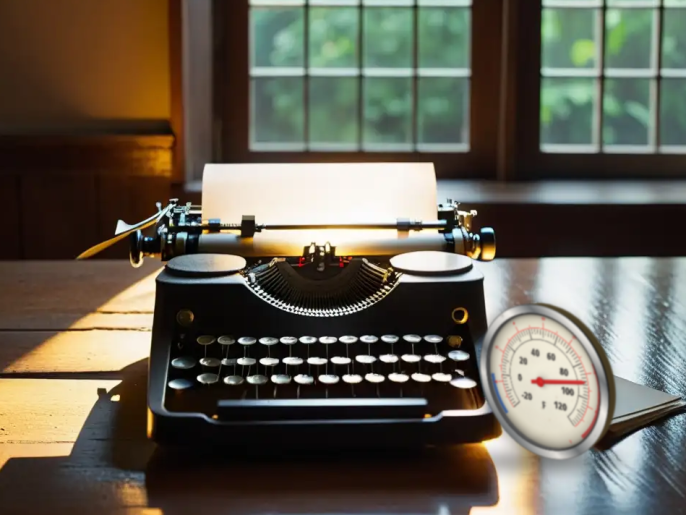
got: {"value": 90, "unit": "°F"}
